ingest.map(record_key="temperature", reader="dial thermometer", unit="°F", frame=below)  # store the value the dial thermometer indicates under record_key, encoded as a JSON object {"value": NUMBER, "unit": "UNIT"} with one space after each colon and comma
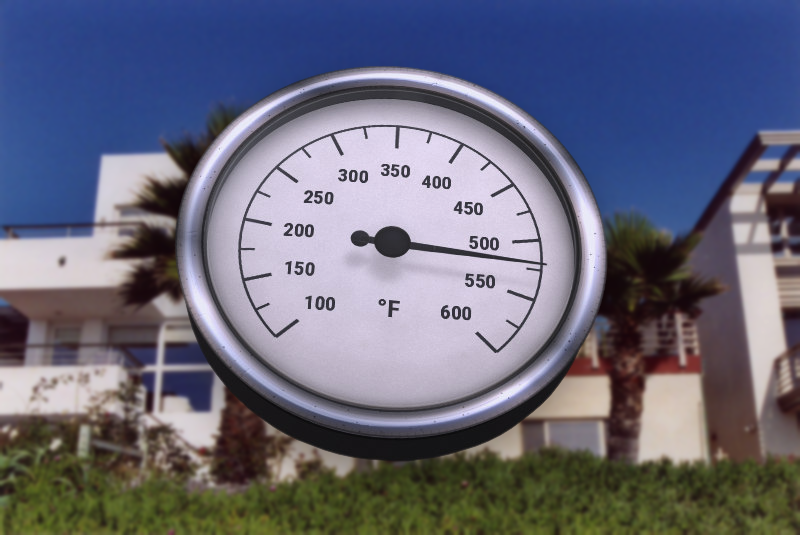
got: {"value": 525, "unit": "°F"}
